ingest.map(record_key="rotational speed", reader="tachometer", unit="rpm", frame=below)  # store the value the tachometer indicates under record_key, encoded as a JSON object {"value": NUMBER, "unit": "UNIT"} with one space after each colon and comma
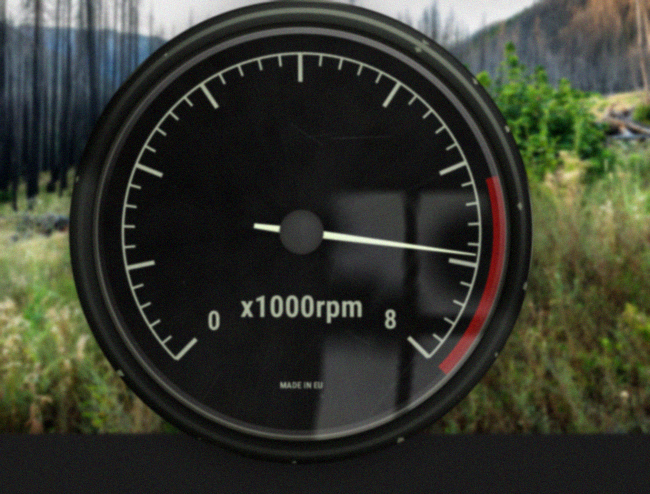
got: {"value": 6900, "unit": "rpm"}
